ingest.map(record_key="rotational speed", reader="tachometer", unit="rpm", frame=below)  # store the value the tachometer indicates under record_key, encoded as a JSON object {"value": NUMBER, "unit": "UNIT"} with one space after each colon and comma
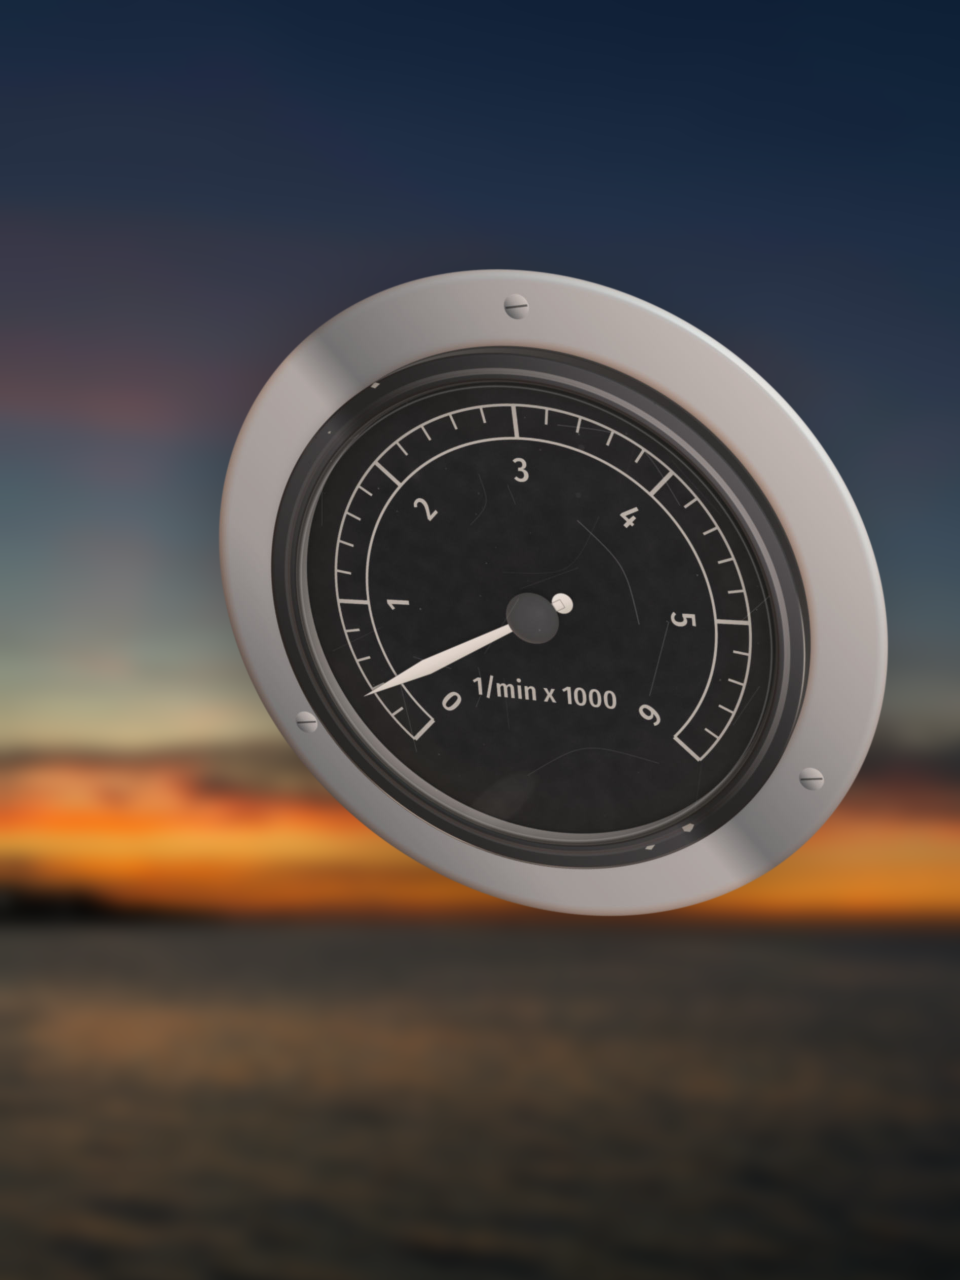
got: {"value": 400, "unit": "rpm"}
